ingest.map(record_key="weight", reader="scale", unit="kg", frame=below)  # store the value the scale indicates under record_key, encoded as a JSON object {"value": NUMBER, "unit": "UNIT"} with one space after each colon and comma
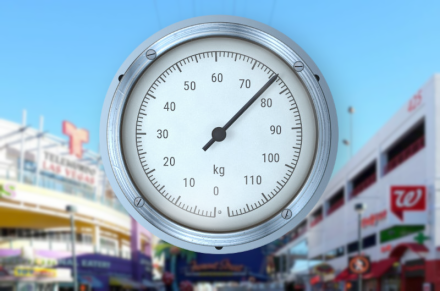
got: {"value": 76, "unit": "kg"}
